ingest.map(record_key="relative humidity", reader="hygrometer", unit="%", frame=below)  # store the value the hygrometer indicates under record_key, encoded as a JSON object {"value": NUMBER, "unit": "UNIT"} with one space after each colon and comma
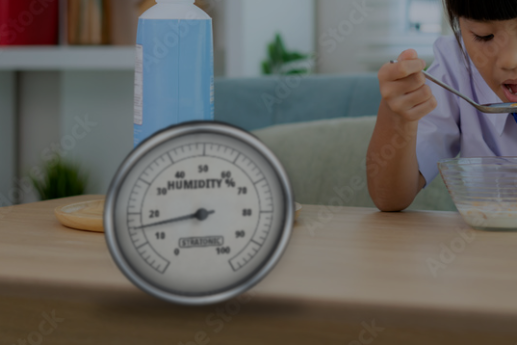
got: {"value": 16, "unit": "%"}
